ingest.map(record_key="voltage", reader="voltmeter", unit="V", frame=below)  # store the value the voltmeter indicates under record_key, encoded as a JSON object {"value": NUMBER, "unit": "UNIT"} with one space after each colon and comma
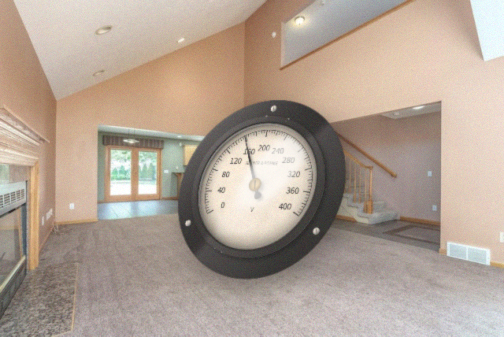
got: {"value": 160, "unit": "V"}
